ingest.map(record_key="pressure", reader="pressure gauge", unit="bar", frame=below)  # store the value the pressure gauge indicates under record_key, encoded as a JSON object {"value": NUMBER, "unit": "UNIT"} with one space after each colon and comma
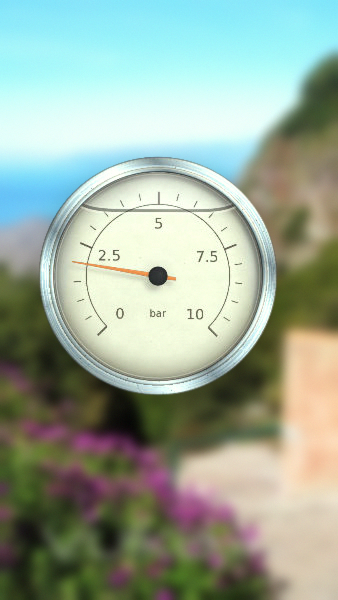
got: {"value": 2, "unit": "bar"}
